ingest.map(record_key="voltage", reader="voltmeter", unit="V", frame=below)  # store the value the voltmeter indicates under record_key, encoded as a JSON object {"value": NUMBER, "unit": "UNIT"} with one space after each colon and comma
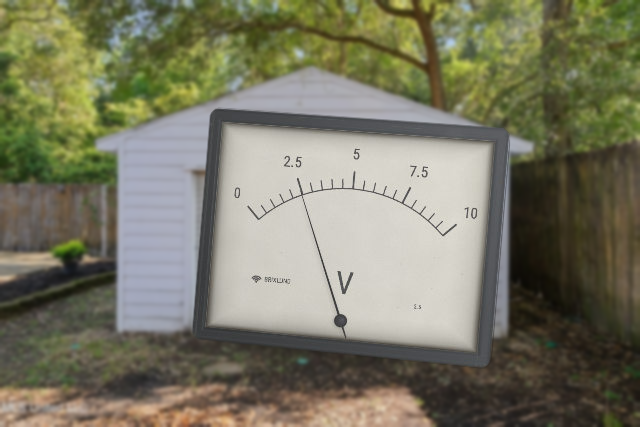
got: {"value": 2.5, "unit": "V"}
